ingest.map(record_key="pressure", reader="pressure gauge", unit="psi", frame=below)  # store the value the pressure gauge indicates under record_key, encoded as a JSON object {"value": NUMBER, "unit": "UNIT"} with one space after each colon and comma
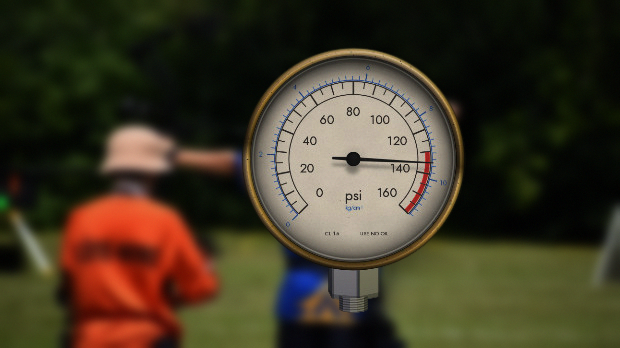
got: {"value": 135, "unit": "psi"}
